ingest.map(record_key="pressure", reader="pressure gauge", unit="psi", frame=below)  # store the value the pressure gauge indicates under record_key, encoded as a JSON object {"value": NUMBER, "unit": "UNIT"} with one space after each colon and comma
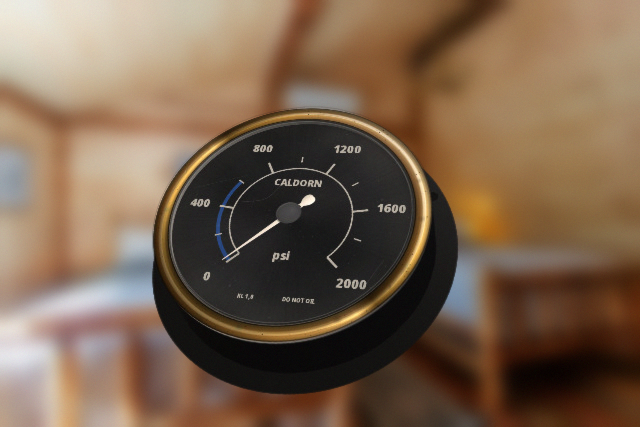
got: {"value": 0, "unit": "psi"}
